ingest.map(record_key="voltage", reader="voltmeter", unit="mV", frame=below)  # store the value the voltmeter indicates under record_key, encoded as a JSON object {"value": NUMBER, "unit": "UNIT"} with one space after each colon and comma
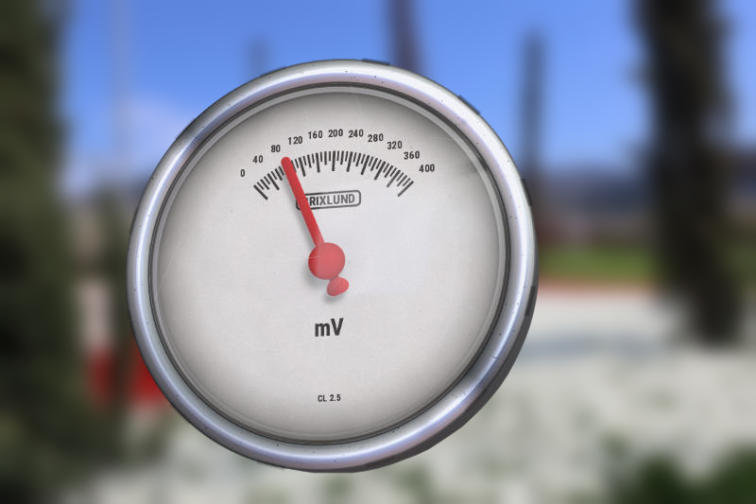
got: {"value": 90, "unit": "mV"}
